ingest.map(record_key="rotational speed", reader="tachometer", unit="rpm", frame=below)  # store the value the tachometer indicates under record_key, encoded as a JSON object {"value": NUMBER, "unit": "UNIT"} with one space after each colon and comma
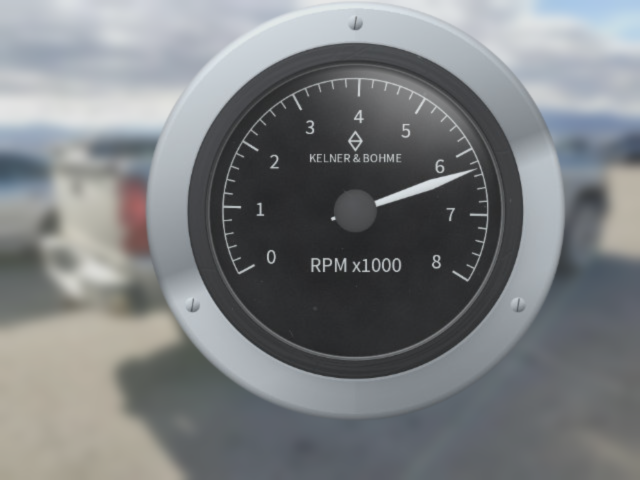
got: {"value": 6300, "unit": "rpm"}
